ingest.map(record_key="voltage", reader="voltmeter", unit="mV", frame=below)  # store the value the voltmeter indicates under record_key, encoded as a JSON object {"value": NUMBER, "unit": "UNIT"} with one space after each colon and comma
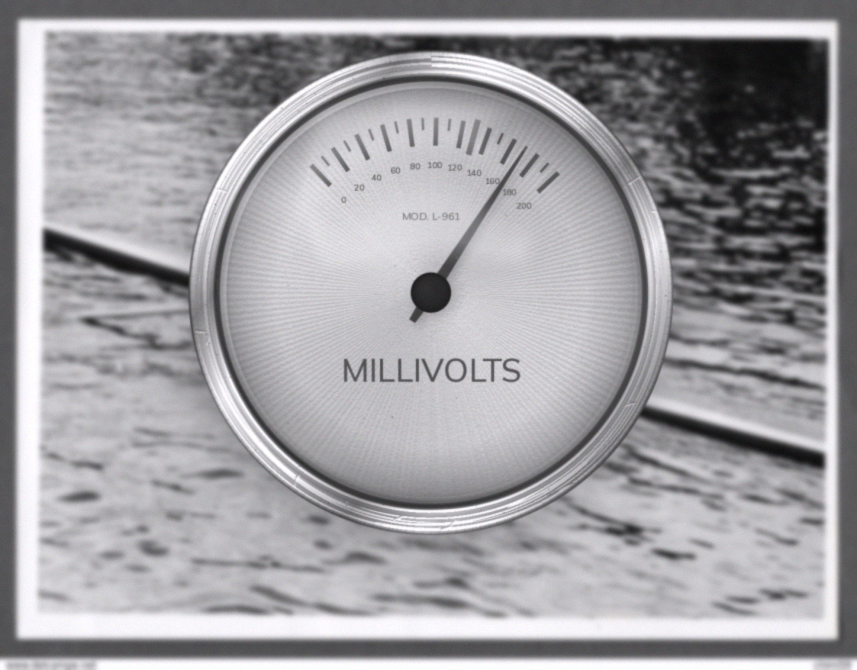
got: {"value": 170, "unit": "mV"}
